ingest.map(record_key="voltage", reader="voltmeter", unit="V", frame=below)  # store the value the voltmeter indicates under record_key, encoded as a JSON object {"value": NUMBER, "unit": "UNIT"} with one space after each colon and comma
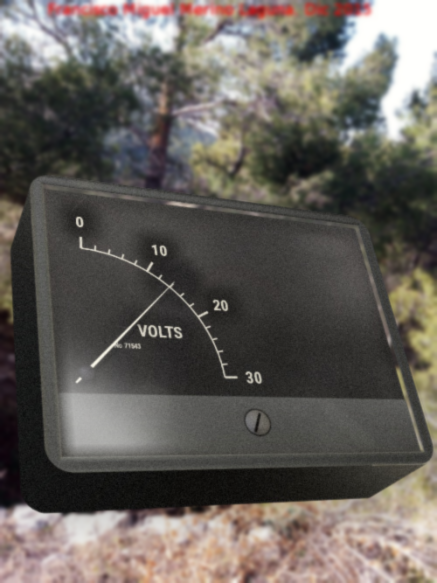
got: {"value": 14, "unit": "V"}
